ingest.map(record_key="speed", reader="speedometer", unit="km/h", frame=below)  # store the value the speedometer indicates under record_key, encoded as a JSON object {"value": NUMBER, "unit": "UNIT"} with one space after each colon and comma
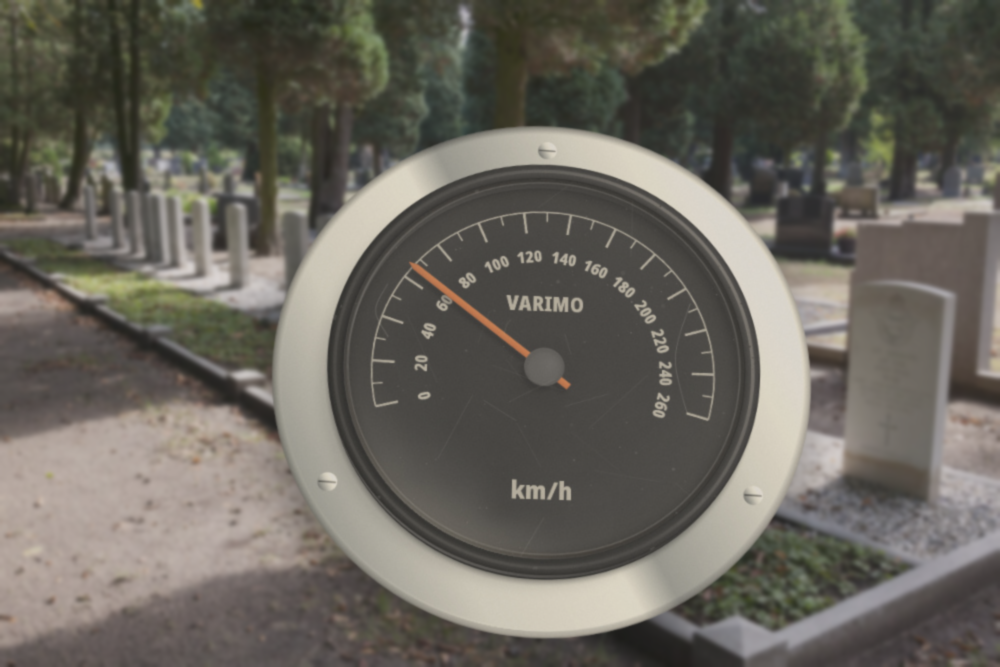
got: {"value": 65, "unit": "km/h"}
